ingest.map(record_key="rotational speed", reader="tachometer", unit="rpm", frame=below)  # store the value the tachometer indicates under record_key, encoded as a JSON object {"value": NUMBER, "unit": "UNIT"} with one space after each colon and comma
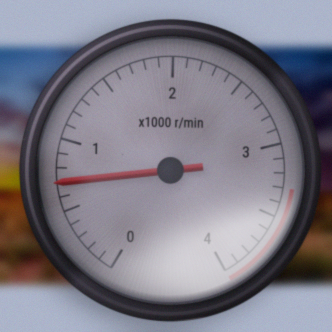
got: {"value": 700, "unit": "rpm"}
